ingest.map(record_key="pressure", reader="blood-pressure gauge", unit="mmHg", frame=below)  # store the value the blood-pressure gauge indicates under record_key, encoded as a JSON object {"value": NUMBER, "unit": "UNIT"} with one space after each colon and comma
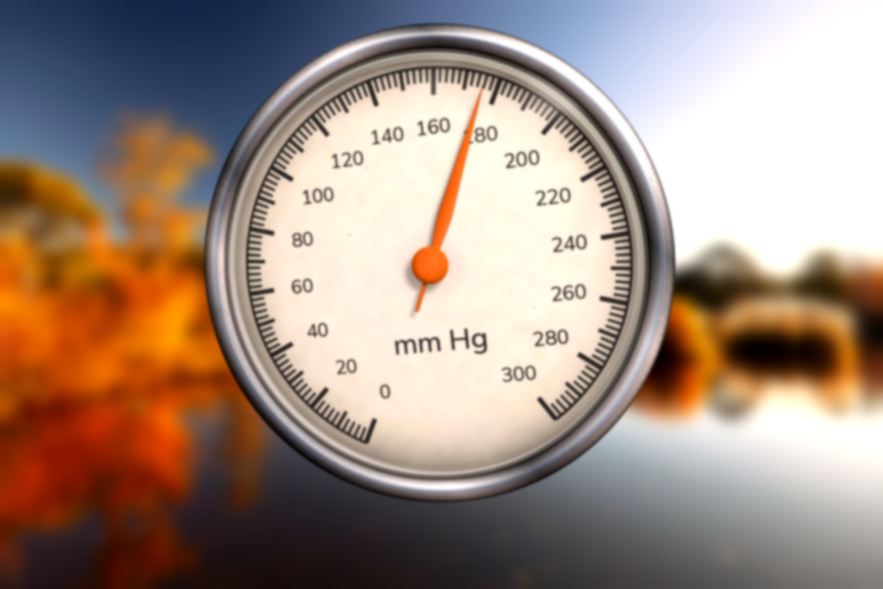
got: {"value": 176, "unit": "mmHg"}
